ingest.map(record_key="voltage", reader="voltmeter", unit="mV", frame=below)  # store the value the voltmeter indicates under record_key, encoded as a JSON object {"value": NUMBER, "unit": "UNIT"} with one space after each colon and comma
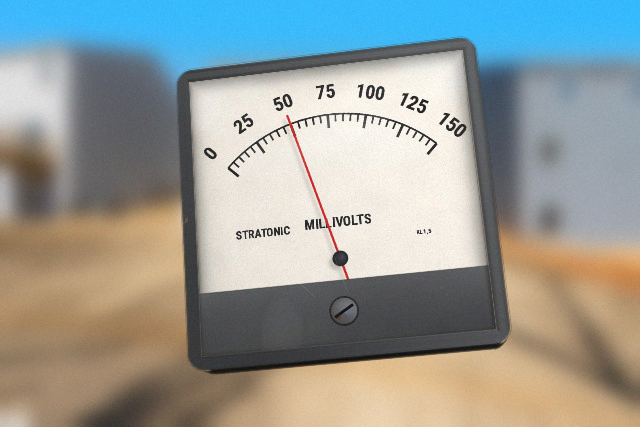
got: {"value": 50, "unit": "mV"}
